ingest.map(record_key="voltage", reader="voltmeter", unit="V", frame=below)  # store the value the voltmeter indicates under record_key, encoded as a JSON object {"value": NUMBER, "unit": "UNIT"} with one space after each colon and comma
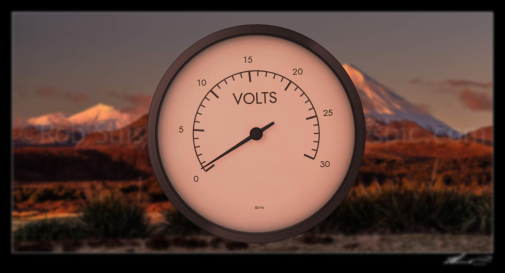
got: {"value": 0.5, "unit": "V"}
